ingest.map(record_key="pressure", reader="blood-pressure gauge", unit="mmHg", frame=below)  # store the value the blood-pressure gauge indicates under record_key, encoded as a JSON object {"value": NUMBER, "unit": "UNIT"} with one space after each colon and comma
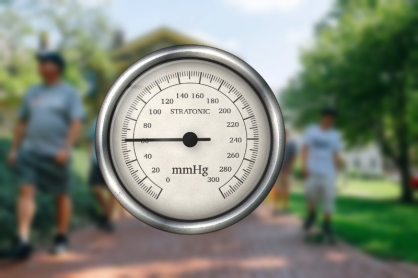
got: {"value": 60, "unit": "mmHg"}
